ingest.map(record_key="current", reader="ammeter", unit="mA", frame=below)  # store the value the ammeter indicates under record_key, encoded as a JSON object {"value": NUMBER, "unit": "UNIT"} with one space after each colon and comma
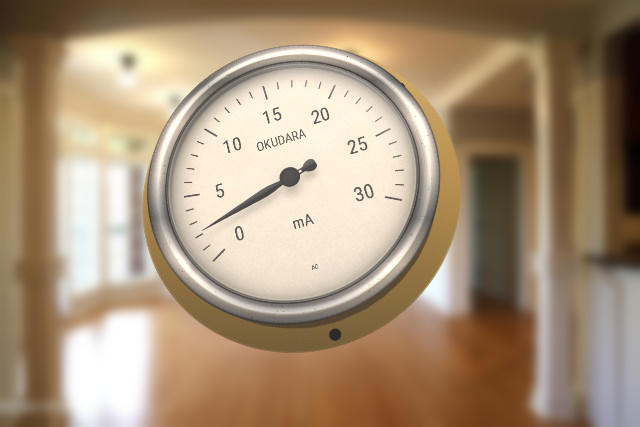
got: {"value": 2, "unit": "mA"}
